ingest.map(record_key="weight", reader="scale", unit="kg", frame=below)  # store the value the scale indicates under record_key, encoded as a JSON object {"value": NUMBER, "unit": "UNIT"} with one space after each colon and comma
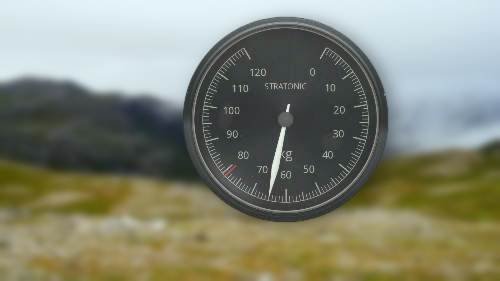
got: {"value": 65, "unit": "kg"}
